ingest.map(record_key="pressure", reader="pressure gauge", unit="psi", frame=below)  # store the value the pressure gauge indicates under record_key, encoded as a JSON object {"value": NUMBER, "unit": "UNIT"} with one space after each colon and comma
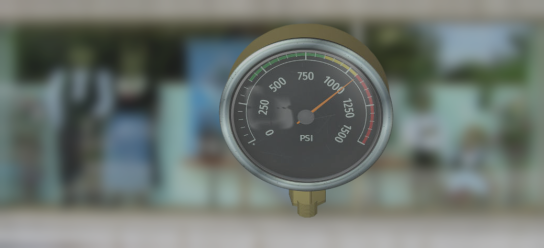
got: {"value": 1050, "unit": "psi"}
